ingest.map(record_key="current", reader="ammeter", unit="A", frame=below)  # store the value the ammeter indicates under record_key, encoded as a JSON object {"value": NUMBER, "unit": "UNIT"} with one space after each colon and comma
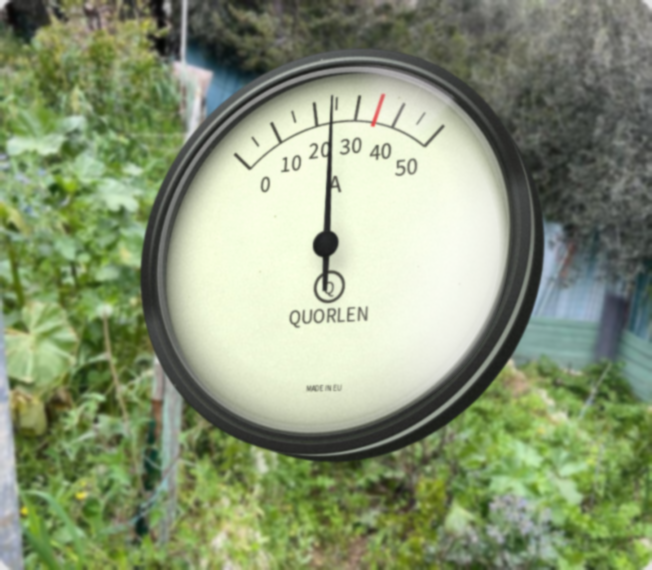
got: {"value": 25, "unit": "A"}
